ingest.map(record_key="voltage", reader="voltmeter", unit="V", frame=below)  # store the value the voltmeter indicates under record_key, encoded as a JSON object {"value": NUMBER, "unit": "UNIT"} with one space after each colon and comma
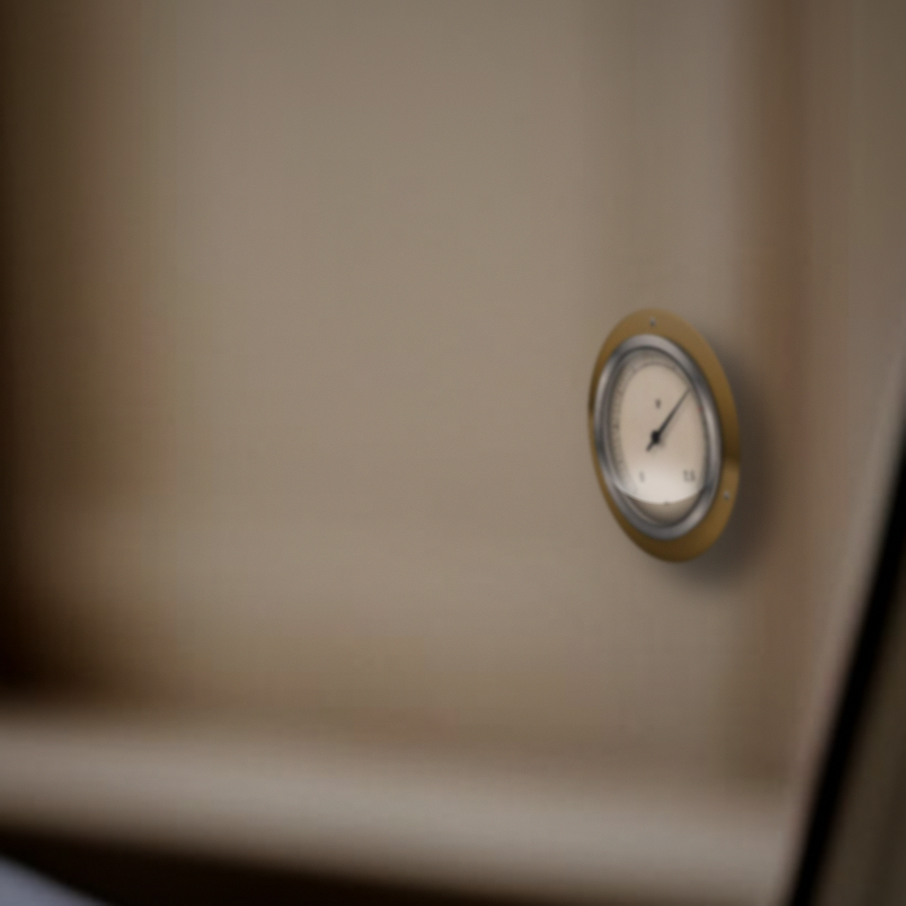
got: {"value": 1.75, "unit": "V"}
